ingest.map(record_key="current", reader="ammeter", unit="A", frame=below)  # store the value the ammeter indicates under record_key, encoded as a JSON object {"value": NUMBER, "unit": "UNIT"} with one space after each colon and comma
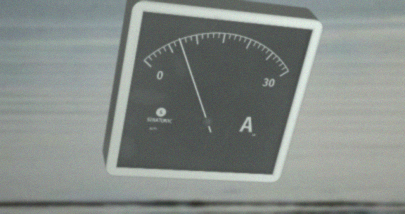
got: {"value": 7, "unit": "A"}
